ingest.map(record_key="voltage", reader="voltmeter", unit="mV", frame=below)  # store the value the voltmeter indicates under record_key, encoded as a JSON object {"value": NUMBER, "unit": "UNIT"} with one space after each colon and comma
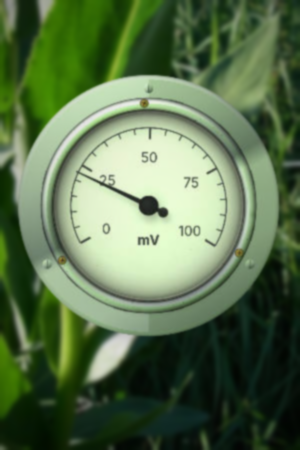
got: {"value": 22.5, "unit": "mV"}
